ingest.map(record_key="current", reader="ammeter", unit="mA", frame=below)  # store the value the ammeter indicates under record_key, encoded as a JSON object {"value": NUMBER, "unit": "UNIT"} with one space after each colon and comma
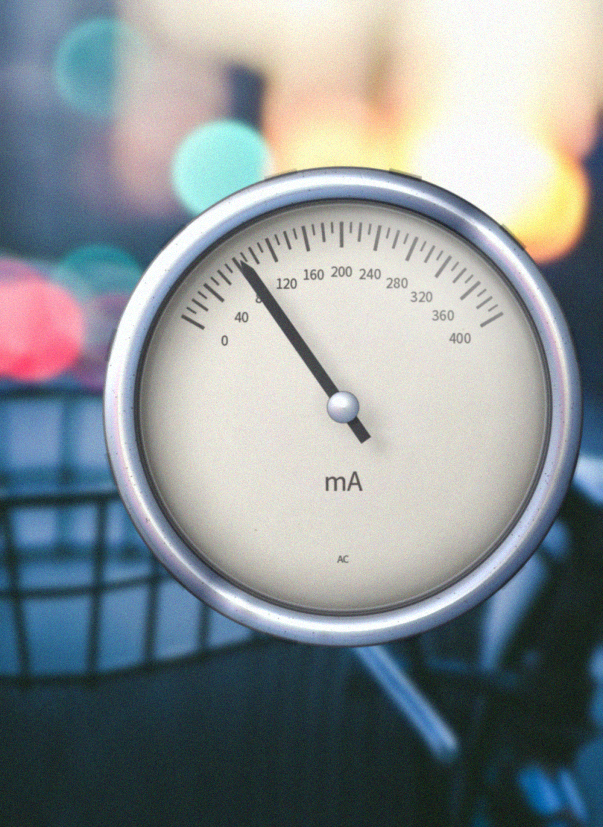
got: {"value": 85, "unit": "mA"}
